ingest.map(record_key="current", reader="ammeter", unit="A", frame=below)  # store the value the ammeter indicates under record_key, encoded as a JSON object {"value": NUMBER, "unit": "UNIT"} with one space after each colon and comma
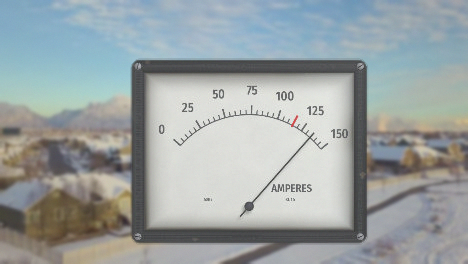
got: {"value": 135, "unit": "A"}
